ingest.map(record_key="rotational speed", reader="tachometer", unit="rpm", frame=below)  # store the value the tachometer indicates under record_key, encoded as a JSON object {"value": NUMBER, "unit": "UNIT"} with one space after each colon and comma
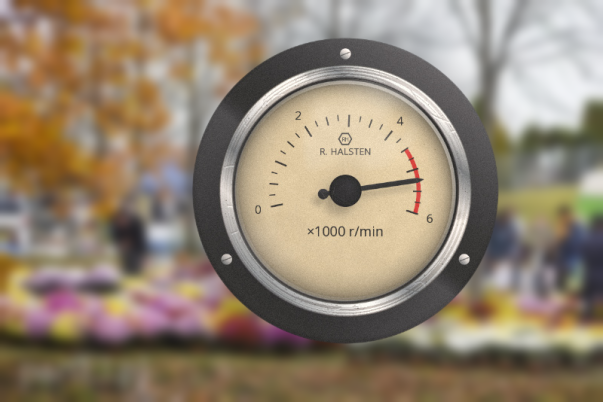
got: {"value": 5250, "unit": "rpm"}
